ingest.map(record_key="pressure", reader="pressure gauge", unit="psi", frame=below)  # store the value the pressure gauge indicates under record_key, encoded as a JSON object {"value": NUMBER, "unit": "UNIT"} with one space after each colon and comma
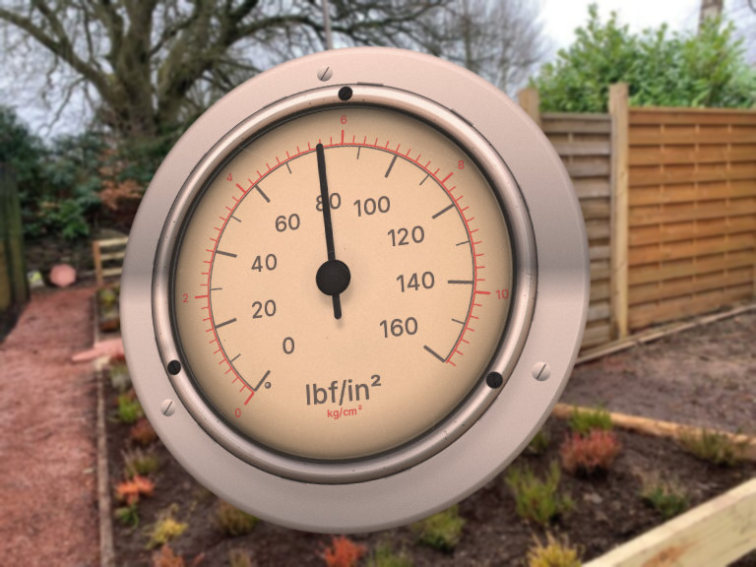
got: {"value": 80, "unit": "psi"}
